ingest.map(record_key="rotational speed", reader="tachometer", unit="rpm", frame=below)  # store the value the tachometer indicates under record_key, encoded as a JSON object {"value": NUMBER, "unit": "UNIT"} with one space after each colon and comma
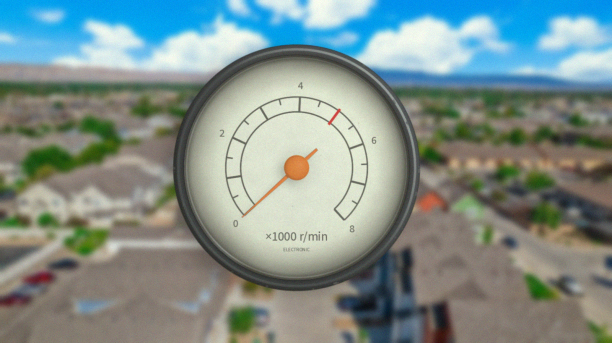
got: {"value": 0, "unit": "rpm"}
